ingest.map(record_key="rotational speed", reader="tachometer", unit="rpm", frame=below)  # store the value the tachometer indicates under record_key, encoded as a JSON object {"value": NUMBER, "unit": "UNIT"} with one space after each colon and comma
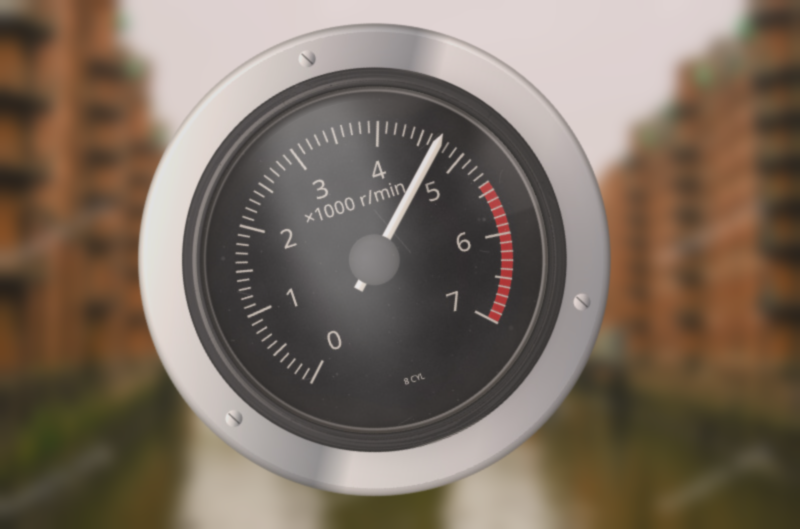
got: {"value": 4700, "unit": "rpm"}
